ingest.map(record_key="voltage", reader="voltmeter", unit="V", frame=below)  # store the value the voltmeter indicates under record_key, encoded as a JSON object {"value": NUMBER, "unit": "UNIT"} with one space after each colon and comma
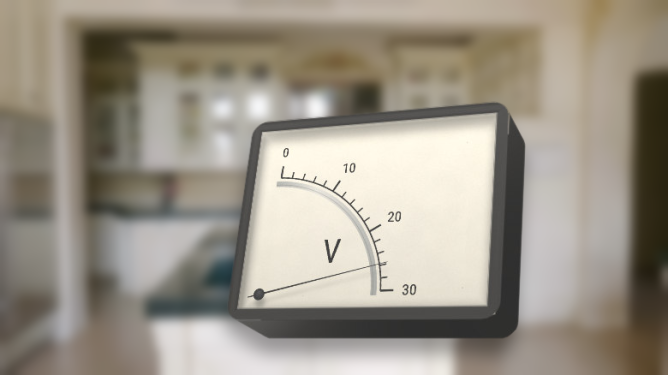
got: {"value": 26, "unit": "V"}
